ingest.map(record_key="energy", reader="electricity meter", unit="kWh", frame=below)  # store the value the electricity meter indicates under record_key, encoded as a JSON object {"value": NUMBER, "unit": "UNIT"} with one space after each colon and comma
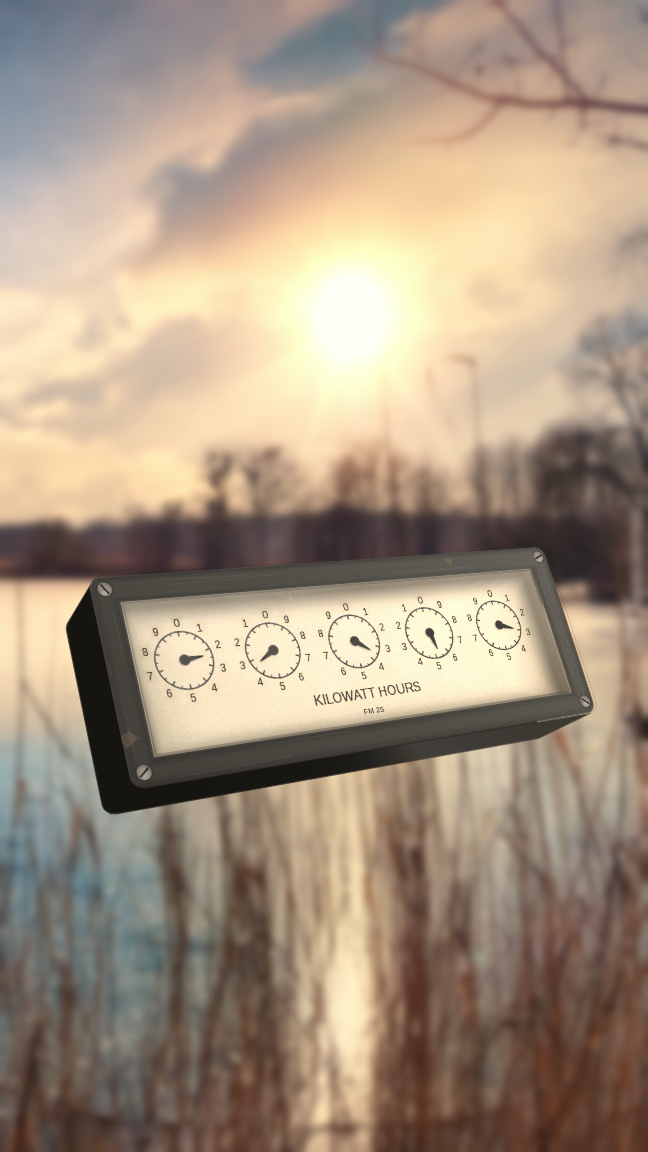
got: {"value": 23353, "unit": "kWh"}
